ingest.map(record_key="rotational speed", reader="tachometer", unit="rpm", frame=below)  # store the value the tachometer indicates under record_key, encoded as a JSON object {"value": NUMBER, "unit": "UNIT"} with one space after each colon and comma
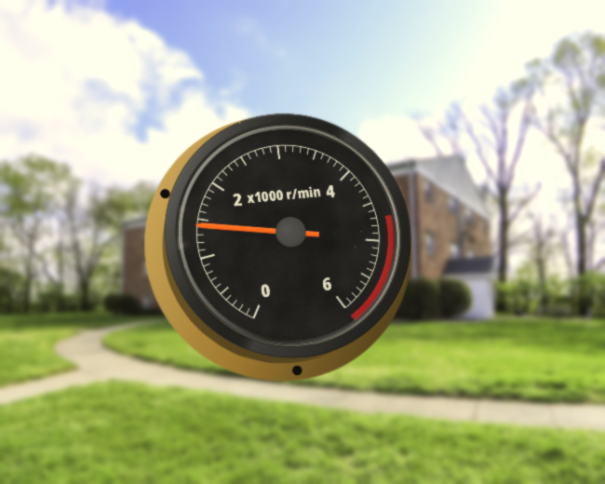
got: {"value": 1400, "unit": "rpm"}
